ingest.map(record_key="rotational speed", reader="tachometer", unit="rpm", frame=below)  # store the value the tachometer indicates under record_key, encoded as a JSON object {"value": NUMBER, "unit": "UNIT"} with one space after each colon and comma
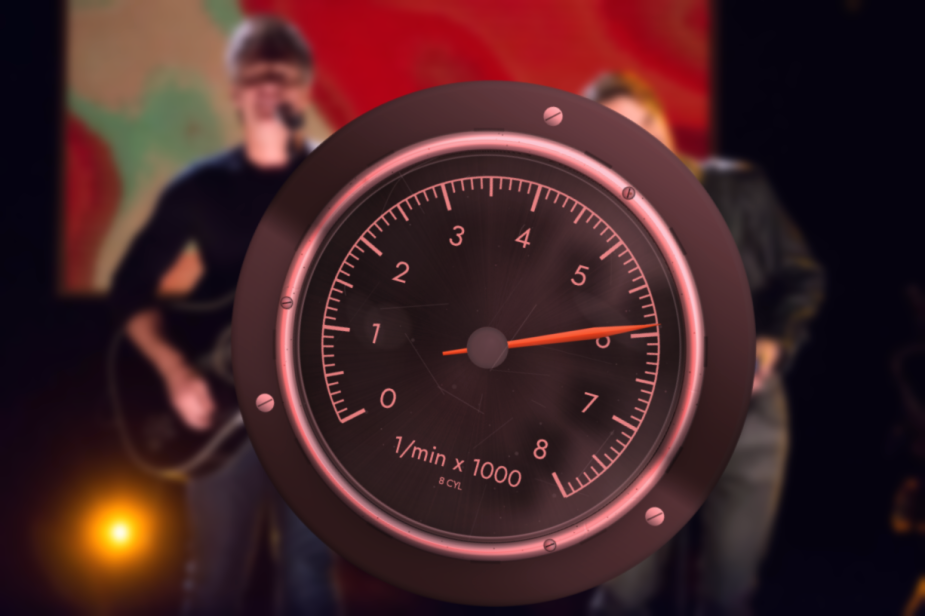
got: {"value": 5900, "unit": "rpm"}
